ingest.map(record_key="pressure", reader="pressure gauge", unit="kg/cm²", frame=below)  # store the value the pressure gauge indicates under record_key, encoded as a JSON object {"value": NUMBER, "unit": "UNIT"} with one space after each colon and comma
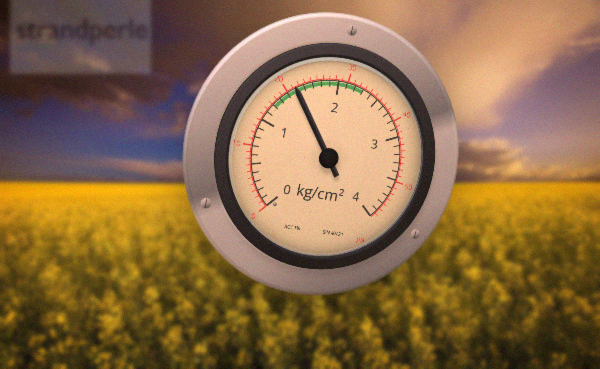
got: {"value": 1.5, "unit": "kg/cm²"}
